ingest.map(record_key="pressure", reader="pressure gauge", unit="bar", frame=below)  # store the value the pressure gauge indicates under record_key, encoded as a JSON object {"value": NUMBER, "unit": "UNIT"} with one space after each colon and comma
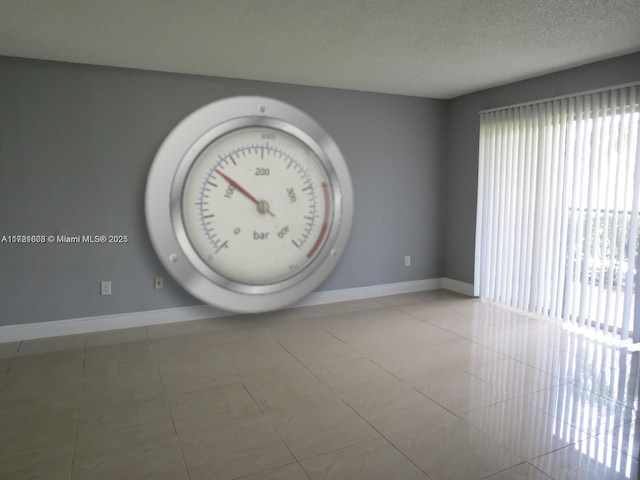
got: {"value": 120, "unit": "bar"}
